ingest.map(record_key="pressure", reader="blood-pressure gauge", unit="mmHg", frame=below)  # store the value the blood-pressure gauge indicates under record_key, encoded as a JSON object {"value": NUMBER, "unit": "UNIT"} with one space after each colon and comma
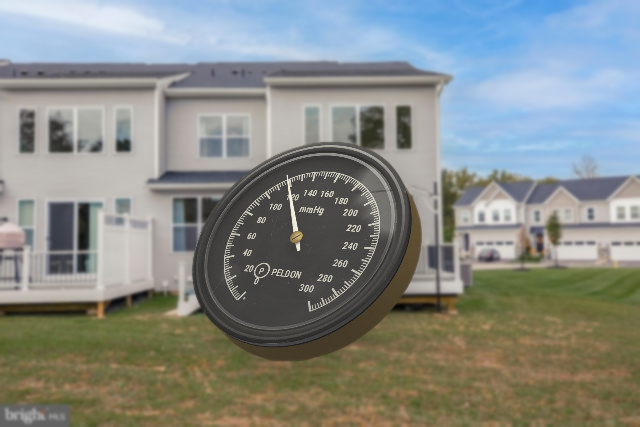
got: {"value": 120, "unit": "mmHg"}
